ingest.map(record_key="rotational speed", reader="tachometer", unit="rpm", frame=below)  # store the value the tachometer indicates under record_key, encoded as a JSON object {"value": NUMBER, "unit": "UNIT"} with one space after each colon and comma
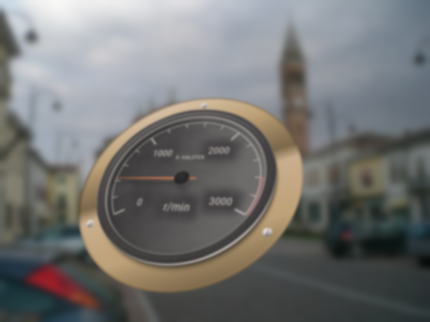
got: {"value": 400, "unit": "rpm"}
